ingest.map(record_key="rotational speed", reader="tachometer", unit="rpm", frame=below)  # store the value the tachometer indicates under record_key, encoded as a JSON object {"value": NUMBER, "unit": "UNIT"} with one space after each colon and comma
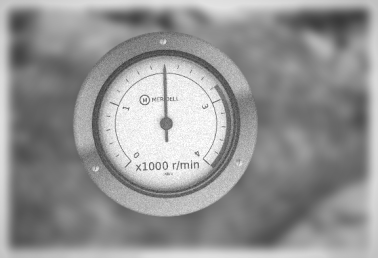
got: {"value": 2000, "unit": "rpm"}
